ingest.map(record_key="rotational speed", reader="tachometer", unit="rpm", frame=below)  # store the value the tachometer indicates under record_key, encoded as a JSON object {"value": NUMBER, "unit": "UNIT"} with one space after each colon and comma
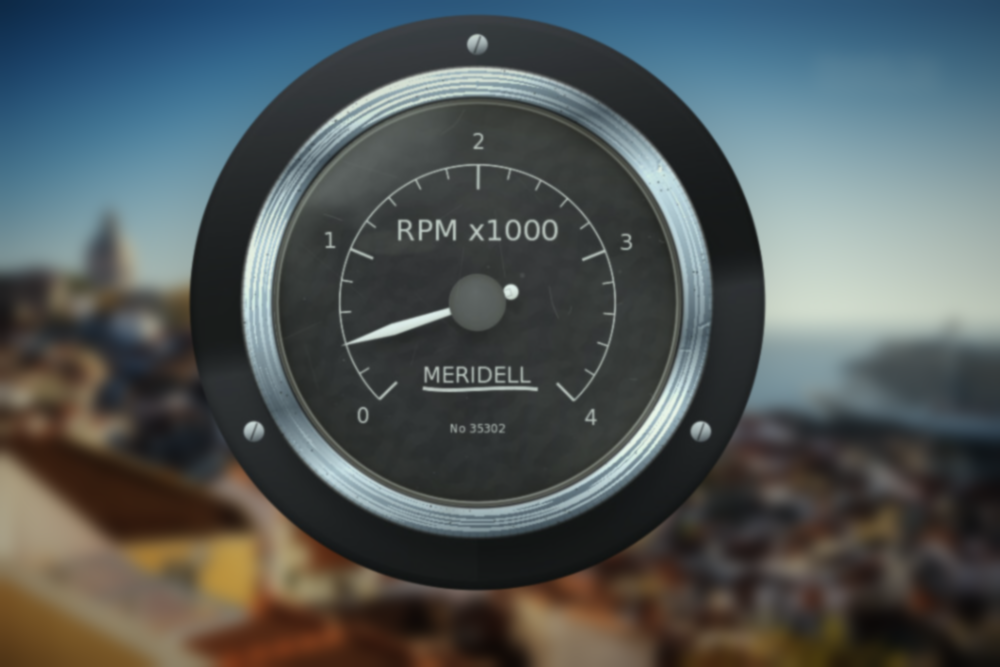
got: {"value": 400, "unit": "rpm"}
